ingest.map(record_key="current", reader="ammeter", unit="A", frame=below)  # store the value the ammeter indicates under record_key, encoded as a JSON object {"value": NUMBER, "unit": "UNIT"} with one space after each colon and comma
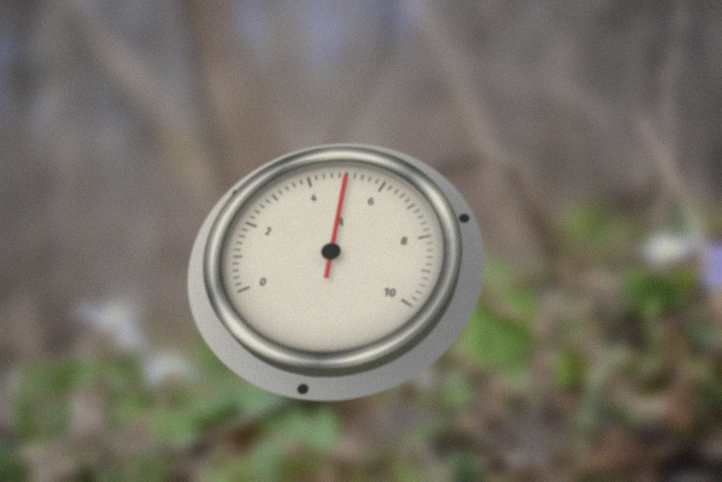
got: {"value": 5, "unit": "A"}
